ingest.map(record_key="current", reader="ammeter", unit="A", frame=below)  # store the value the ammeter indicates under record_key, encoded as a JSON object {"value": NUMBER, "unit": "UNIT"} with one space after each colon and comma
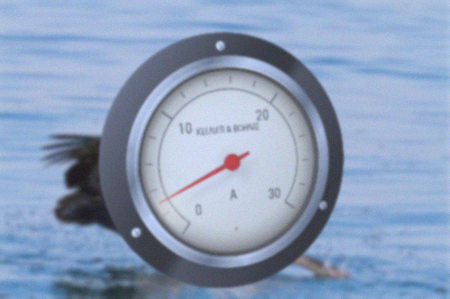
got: {"value": 3, "unit": "A"}
